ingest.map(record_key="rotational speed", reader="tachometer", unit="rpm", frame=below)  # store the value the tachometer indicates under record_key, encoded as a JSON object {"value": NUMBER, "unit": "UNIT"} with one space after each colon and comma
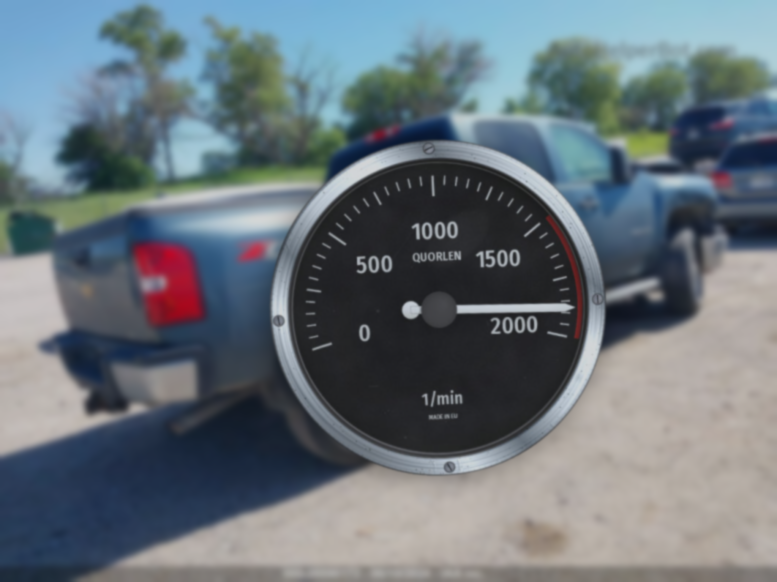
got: {"value": 1875, "unit": "rpm"}
